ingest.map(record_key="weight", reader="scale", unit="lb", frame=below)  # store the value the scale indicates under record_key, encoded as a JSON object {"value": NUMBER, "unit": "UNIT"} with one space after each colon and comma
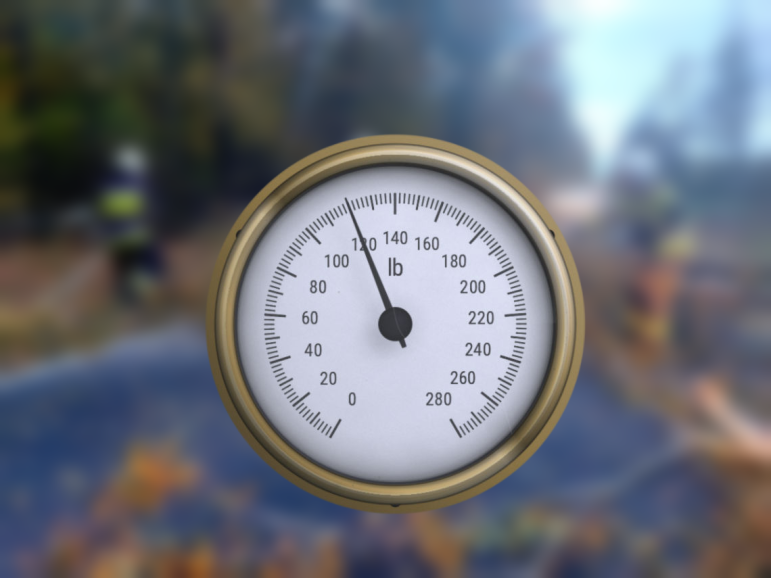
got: {"value": 120, "unit": "lb"}
